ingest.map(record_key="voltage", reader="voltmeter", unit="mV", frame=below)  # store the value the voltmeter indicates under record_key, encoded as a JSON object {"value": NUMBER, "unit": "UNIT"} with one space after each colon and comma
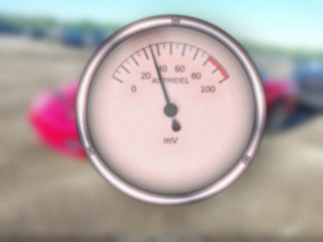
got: {"value": 35, "unit": "mV"}
